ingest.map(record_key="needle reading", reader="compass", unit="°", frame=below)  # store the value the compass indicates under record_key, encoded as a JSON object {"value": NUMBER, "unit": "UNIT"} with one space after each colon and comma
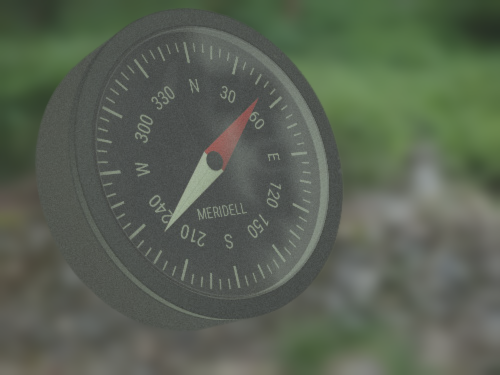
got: {"value": 50, "unit": "°"}
